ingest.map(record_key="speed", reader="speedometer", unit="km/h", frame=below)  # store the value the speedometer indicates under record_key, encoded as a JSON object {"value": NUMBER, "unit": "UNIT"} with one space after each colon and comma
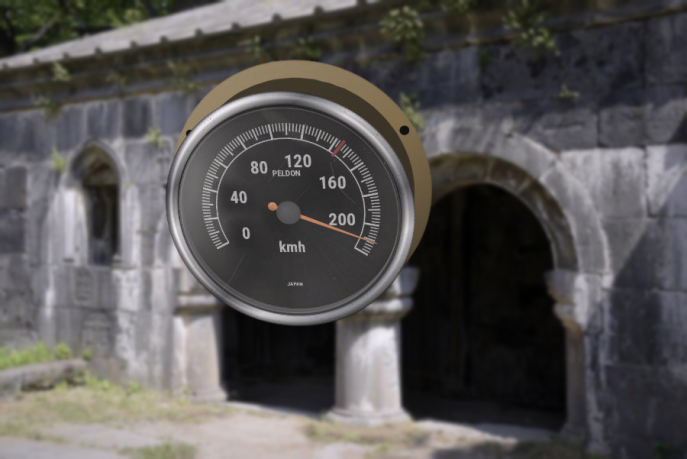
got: {"value": 210, "unit": "km/h"}
